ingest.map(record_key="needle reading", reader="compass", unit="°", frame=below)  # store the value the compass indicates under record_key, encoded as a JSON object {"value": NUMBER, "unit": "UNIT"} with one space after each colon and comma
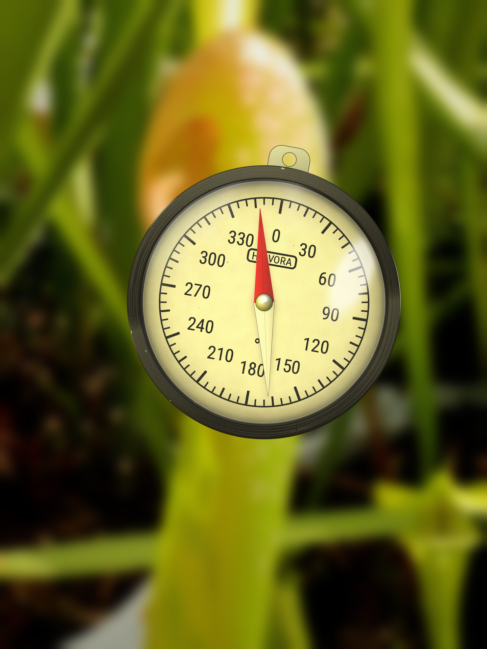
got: {"value": 347.5, "unit": "°"}
